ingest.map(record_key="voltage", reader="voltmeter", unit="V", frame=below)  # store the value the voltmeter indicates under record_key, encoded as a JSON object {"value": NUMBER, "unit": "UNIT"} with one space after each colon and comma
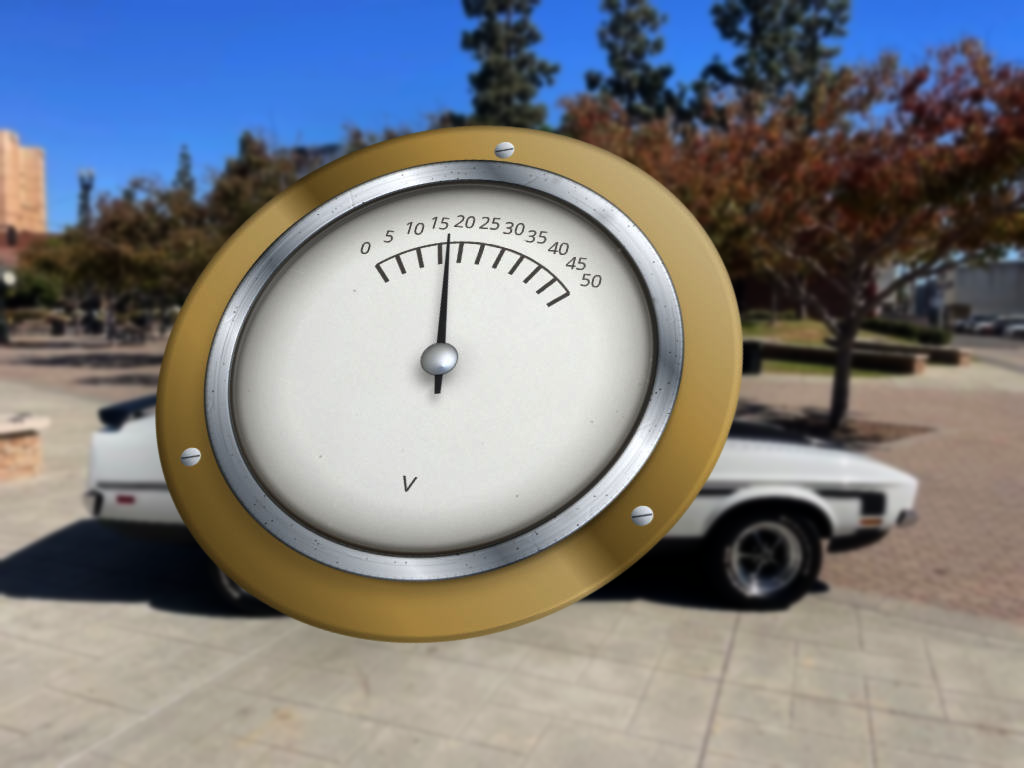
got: {"value": 17.5, "unit": "V"}
